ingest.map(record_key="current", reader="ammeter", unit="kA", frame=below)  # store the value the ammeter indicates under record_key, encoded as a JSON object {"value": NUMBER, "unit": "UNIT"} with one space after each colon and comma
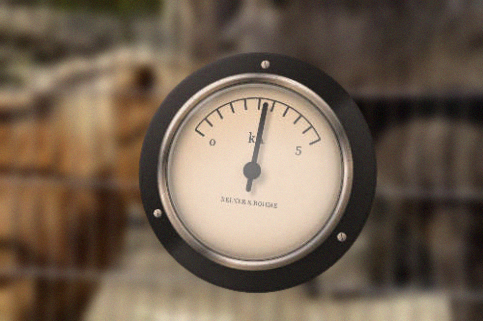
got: {"value": 2.75, "unit": "kA"}
